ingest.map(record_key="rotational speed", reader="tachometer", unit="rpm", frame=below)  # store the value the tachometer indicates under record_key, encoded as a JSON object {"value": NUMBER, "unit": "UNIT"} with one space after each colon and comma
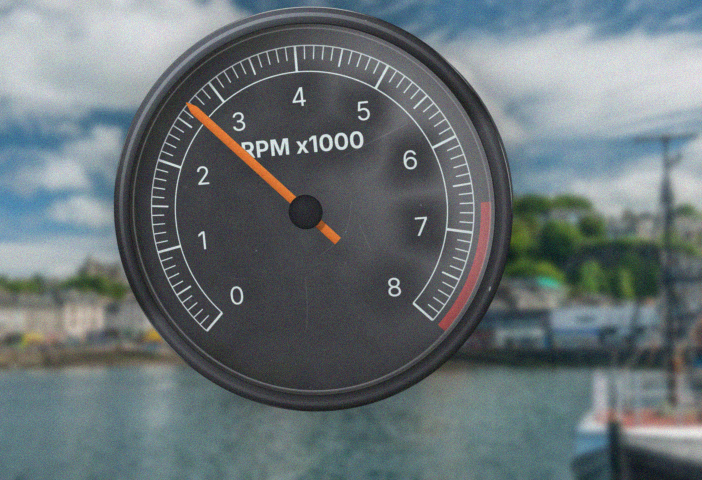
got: {"value": 2700, "unit": "rpm"}
